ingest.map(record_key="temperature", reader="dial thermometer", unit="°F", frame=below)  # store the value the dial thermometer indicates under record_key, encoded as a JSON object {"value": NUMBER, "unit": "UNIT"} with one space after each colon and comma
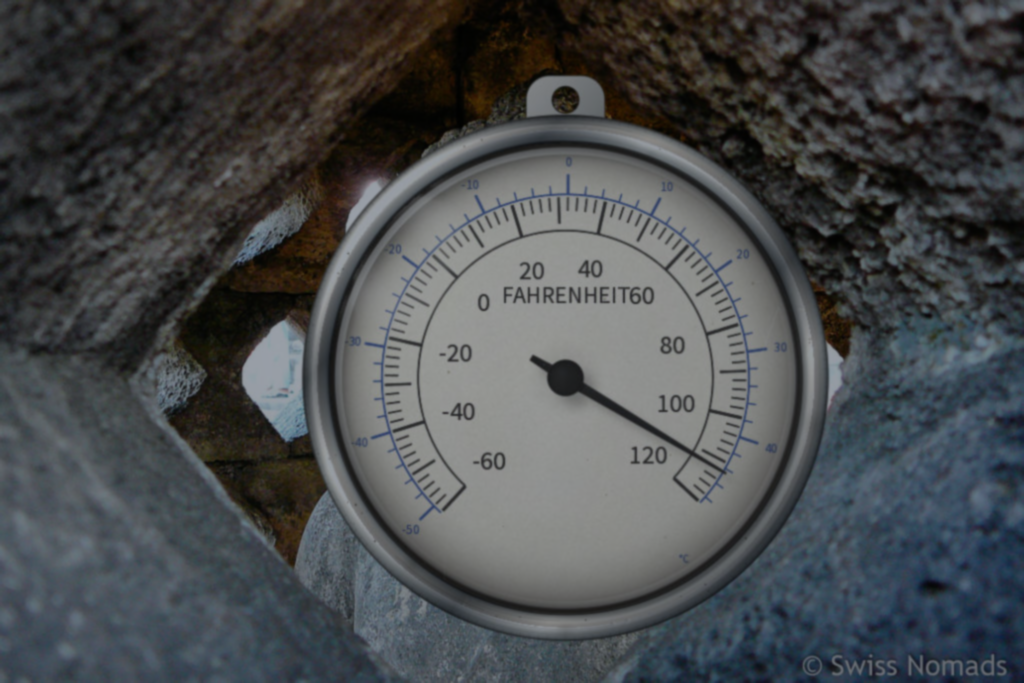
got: {"value": 112, "unit": "°F"}
